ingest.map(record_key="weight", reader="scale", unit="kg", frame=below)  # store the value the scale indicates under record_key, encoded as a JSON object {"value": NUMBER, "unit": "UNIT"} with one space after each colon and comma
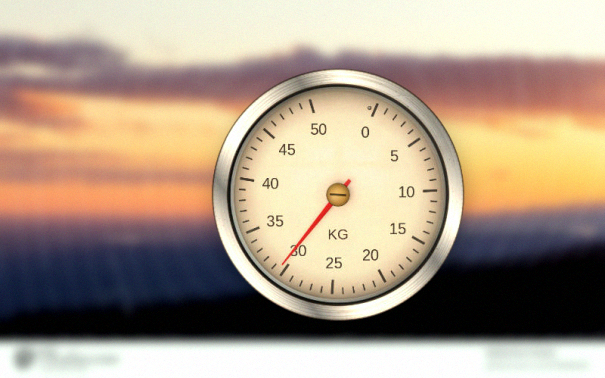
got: {"value": 30.5, "unit": "kg"}
